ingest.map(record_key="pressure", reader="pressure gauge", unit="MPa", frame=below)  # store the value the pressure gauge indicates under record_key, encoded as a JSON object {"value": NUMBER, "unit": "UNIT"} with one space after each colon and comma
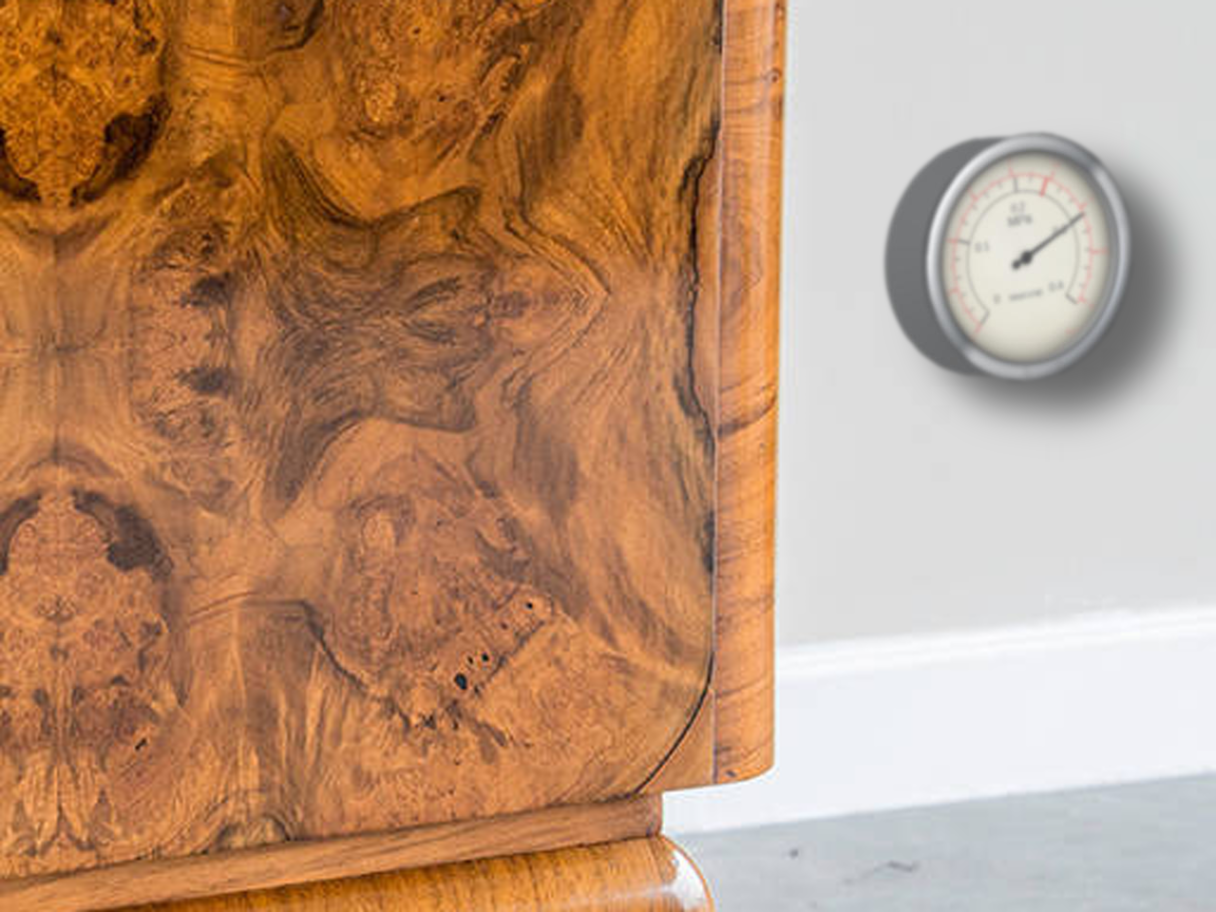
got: {"value": 0.3, "unit": "MPa"}
